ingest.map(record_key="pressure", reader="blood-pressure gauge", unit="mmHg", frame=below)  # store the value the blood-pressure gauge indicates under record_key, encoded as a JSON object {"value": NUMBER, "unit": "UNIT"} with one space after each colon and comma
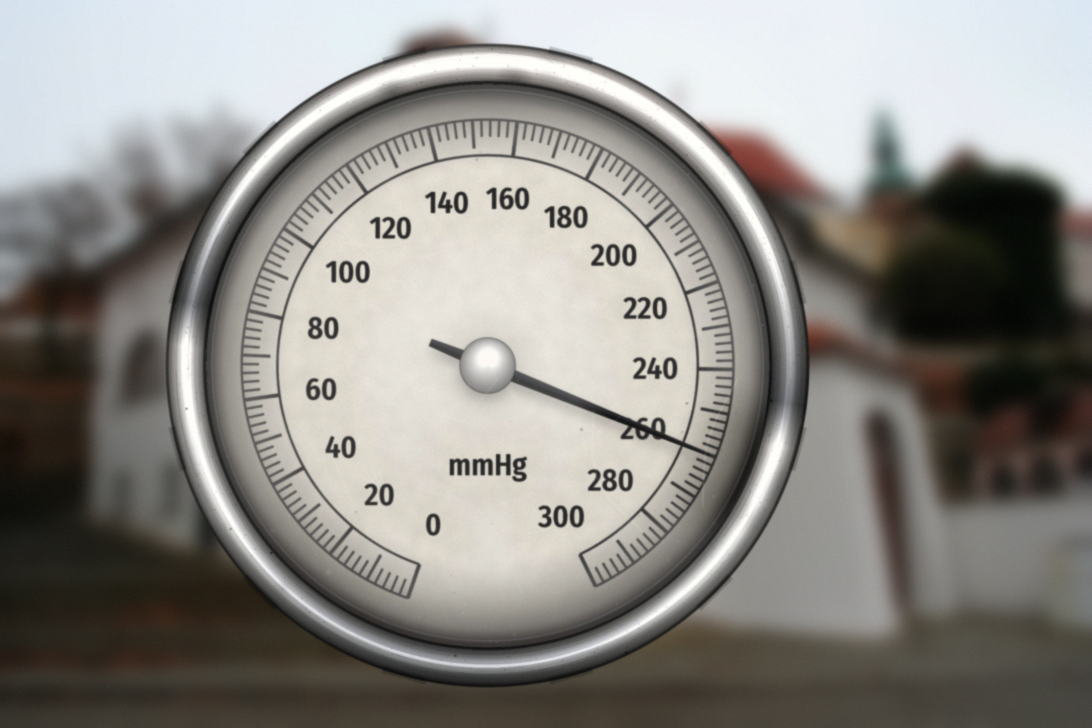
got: {"value": 260, "unit": "mmHg"}
